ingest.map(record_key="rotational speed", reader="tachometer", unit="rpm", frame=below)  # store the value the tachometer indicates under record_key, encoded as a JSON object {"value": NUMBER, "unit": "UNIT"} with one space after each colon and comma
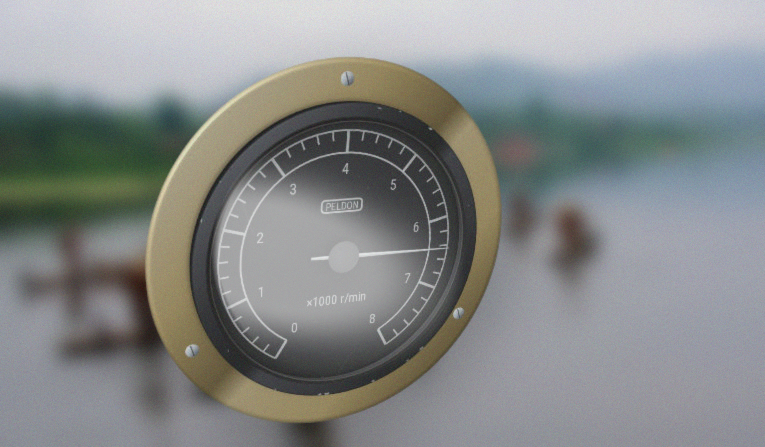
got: {"value": 6400, "unit": "rpm"}
